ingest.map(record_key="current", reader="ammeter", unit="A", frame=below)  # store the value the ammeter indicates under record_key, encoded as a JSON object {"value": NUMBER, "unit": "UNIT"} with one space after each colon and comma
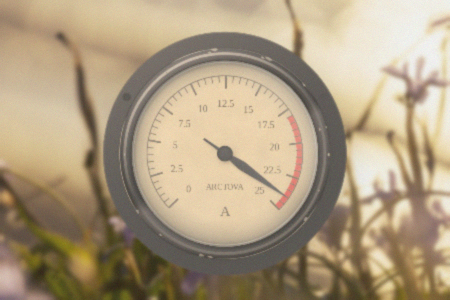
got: {"value": 24, "unit": "A"}
